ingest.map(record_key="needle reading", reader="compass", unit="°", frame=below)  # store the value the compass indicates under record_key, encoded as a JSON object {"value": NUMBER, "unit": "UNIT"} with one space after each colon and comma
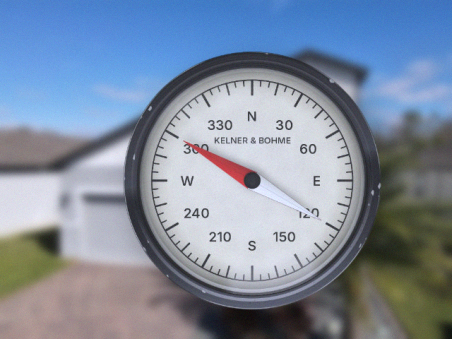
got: {"value": 300, "unit": "°"}
